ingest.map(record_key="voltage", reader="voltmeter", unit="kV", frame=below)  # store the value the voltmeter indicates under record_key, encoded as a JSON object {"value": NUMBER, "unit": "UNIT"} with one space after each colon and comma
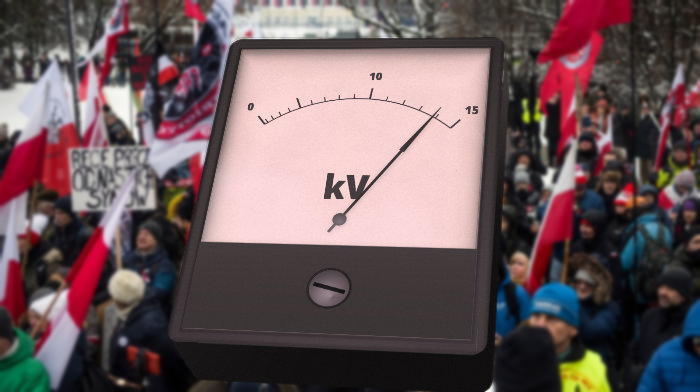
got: {"value": 14, "unit": "kV"}
